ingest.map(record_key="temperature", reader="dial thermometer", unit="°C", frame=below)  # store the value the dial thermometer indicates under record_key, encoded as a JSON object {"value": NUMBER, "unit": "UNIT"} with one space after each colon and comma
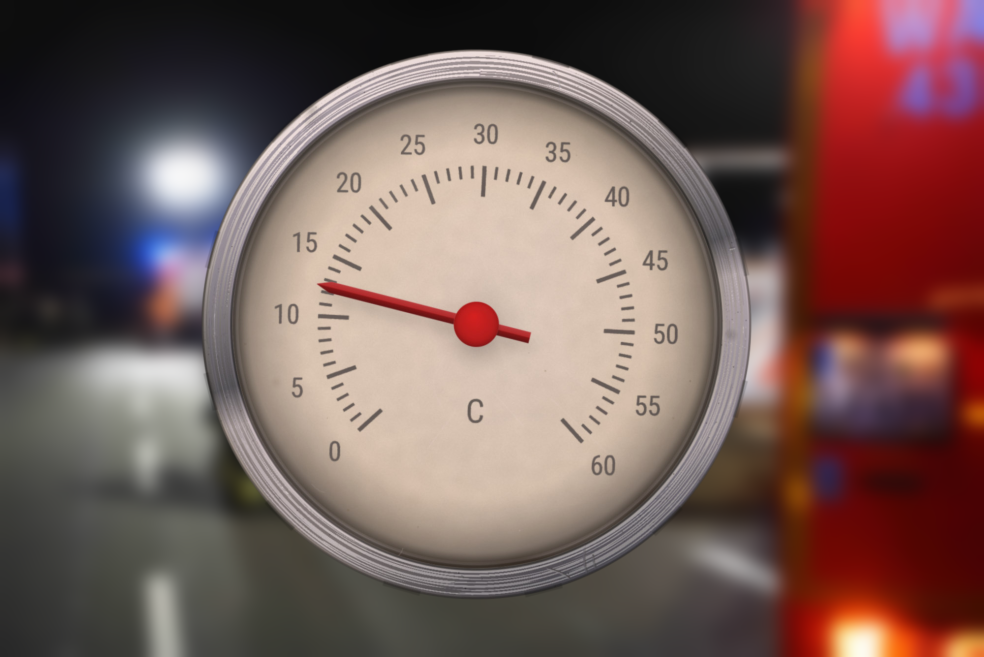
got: {"value": 12.5, "unit": "°C"}
